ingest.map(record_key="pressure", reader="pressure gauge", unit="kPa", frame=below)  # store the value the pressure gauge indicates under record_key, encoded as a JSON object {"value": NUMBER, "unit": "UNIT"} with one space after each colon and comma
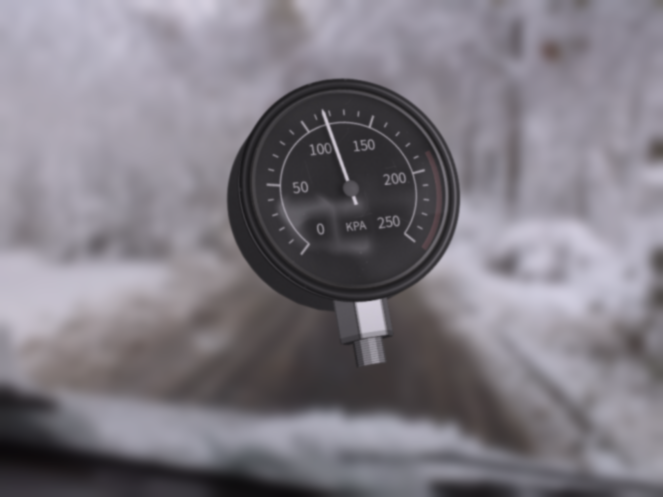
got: {"value": 115, "unit": "kPa"}
